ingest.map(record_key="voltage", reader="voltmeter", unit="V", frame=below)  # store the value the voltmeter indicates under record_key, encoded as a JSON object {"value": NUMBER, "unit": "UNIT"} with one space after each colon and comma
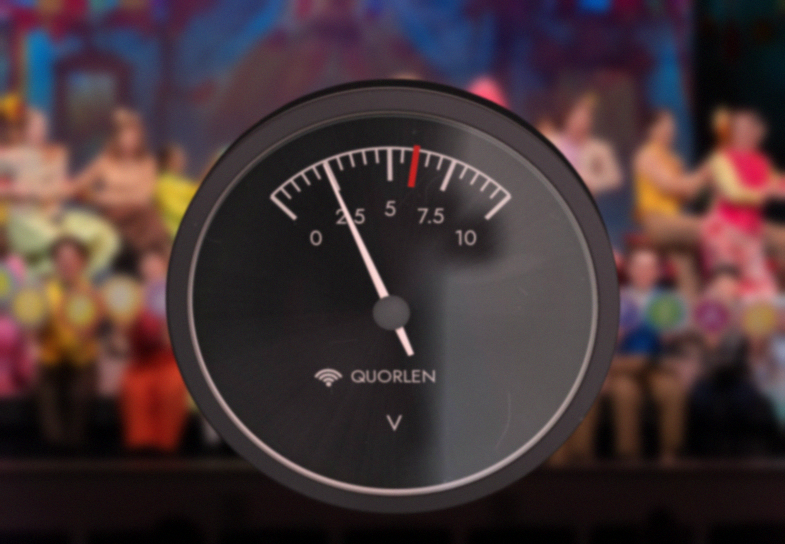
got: {"value": 2.5, "unit": "V"}
